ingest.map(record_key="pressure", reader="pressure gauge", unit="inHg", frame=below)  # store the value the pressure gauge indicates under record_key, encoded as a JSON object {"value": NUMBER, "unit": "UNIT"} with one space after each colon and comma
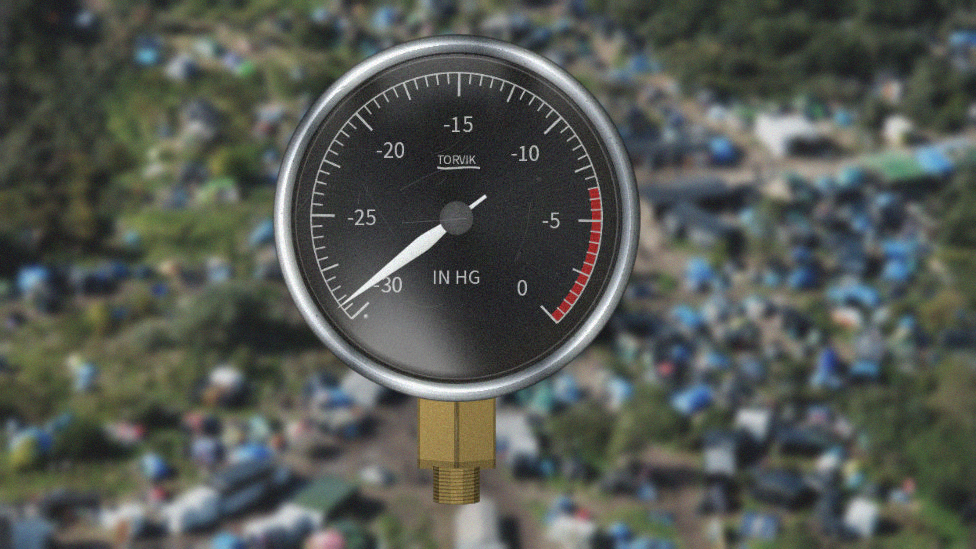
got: {"value": -29.25, "unit": "inHg"}
